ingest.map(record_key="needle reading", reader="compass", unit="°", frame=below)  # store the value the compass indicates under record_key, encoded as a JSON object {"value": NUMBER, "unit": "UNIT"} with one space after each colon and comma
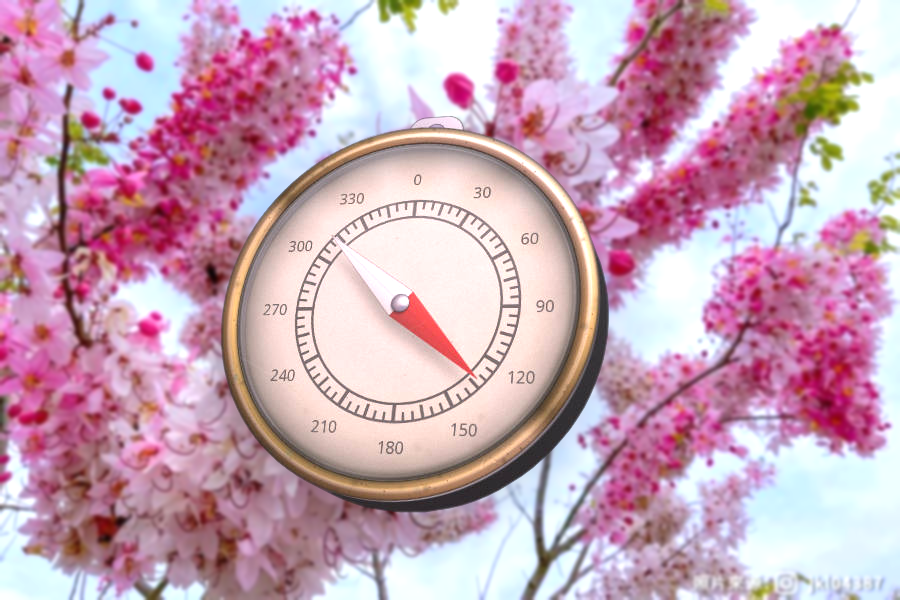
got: {"value": 132.5, "unit": "°"}
